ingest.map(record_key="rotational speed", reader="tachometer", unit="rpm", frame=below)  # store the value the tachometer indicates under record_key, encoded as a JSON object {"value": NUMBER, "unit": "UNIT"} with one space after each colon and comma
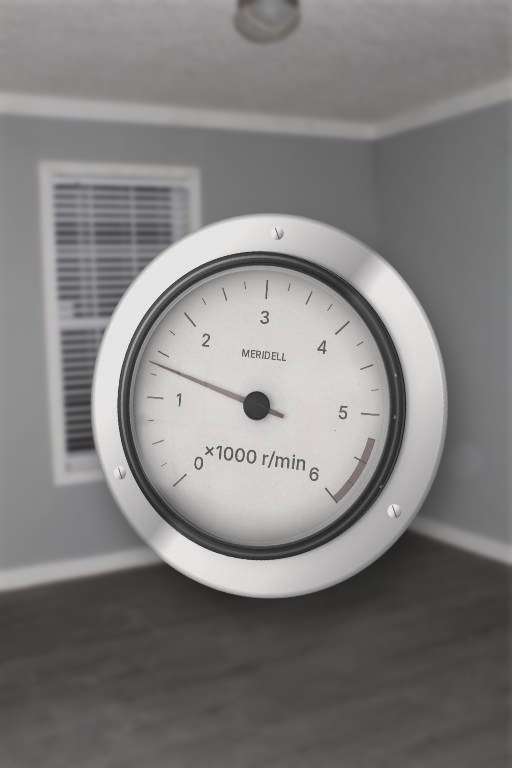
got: {"value": 1375, "unit": "rpm"}
